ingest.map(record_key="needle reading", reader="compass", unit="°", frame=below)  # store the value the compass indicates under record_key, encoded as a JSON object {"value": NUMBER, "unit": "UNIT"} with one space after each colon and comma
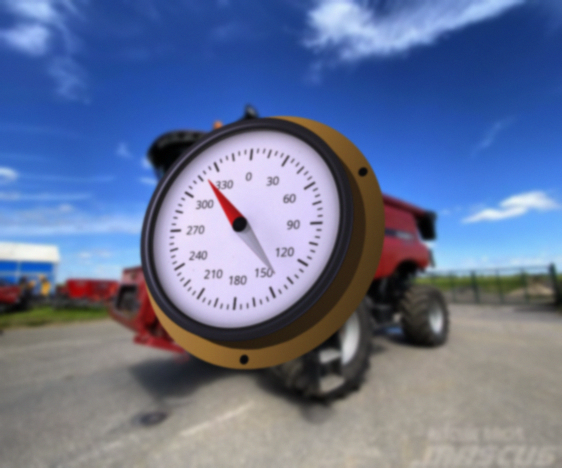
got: {"value": 320, "unit": "°"}
